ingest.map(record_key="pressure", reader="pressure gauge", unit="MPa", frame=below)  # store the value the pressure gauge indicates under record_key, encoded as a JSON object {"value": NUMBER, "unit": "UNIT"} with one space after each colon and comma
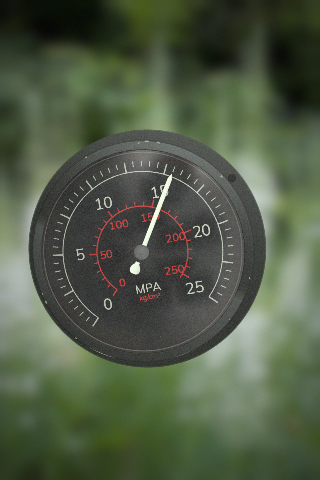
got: {"value": 15.5, "unit": "MPa"}
